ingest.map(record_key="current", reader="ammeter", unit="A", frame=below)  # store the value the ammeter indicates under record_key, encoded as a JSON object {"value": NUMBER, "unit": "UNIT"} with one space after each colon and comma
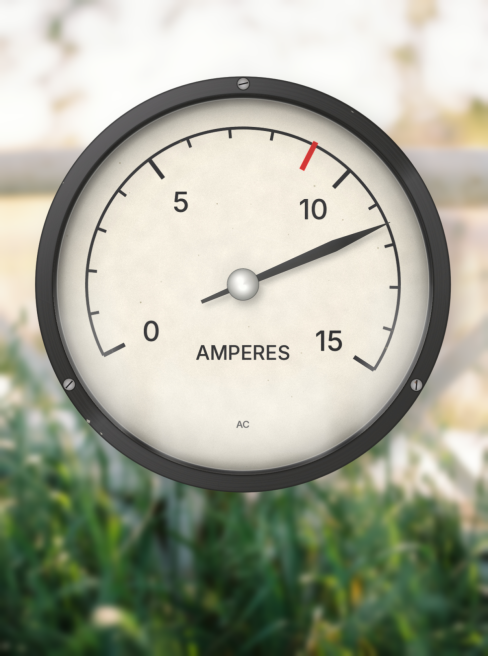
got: {"value": 11.5, "unit": "A"}
